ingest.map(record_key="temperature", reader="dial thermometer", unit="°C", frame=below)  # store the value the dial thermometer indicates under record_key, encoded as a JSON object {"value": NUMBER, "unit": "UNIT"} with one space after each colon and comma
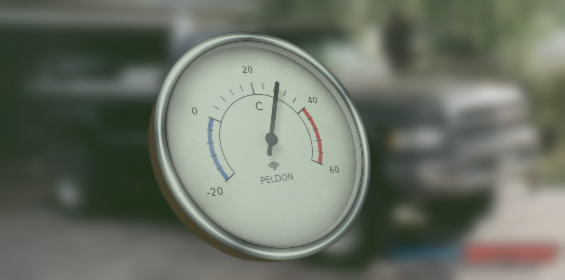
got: {"value": 28, "unit": "°C"}
